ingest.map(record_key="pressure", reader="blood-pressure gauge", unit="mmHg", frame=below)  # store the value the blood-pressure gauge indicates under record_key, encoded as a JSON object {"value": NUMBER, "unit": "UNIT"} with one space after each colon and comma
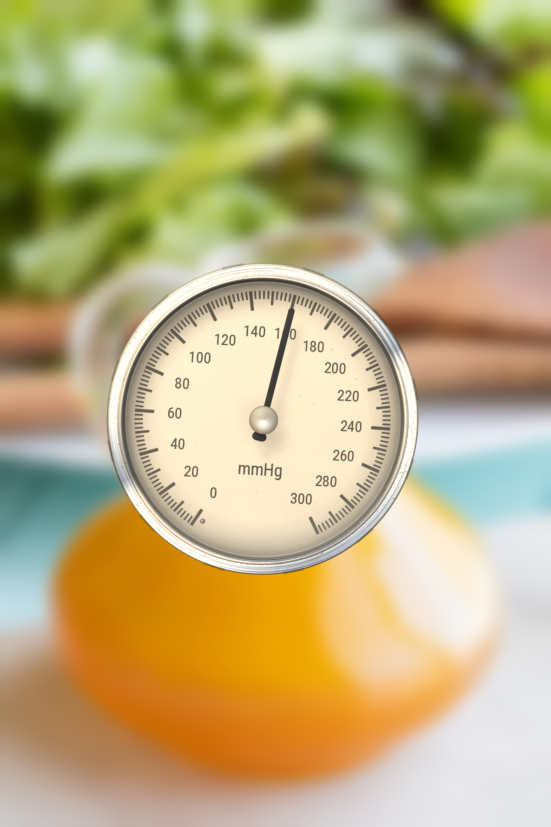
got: {"value": 160, "unit": "mmHg"}
